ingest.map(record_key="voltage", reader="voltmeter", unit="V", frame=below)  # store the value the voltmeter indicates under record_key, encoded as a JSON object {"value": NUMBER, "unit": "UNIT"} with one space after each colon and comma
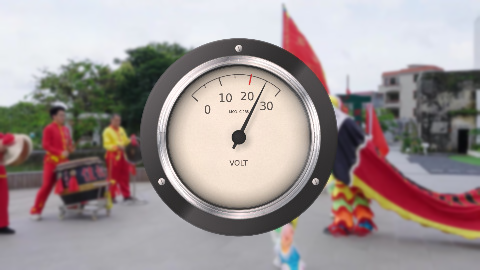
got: {"value": 25, "unit": "V"}
